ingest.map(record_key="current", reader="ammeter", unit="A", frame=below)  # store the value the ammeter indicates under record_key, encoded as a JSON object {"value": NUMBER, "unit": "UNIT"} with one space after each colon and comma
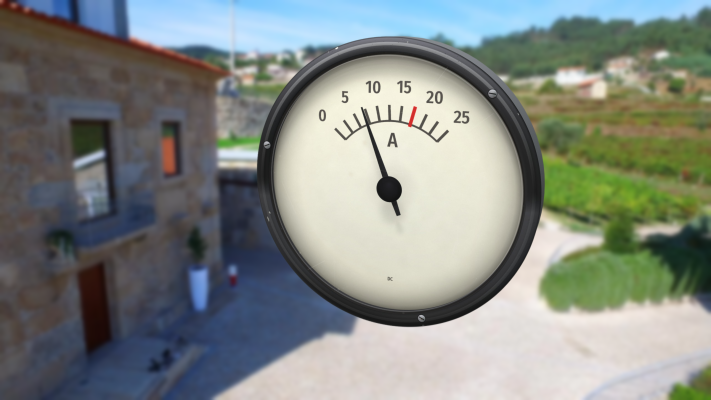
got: {"value": 7.5, "unit": "A"}
